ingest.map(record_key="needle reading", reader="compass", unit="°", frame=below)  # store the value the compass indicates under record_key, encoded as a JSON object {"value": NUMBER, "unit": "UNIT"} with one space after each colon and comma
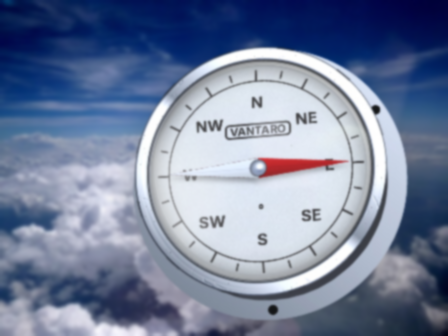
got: {"value": 90, "unit": "°"}
